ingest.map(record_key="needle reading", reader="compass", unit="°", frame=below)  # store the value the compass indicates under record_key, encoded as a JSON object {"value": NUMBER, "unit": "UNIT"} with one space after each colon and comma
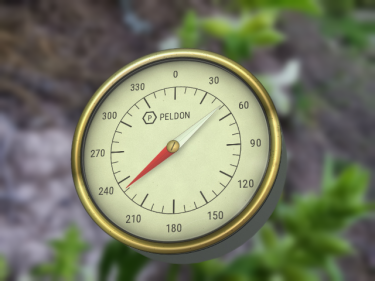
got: {"value": 230, "unit": "°"}
